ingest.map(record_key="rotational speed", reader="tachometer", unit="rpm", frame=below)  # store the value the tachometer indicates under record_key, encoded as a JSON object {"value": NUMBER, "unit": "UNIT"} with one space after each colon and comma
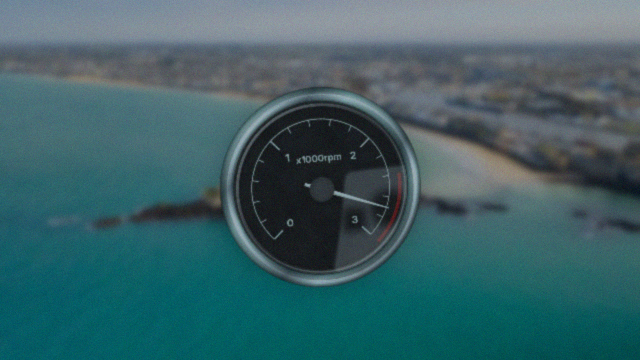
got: {"value": 2700, "unit": "rpm"}
